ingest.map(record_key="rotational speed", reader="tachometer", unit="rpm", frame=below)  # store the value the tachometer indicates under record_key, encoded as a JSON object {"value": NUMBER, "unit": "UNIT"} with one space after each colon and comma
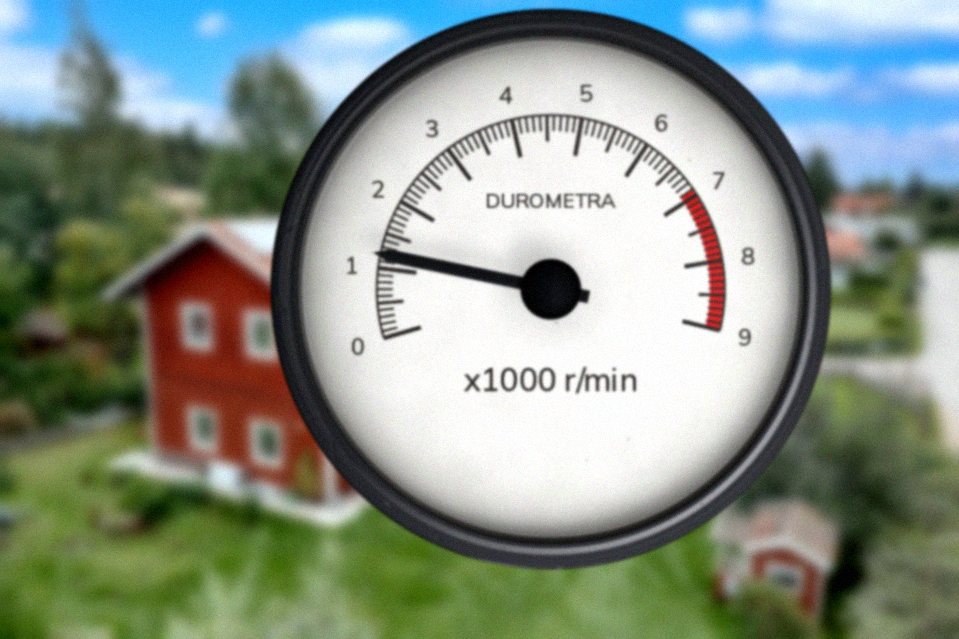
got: {"value": 1200, "unit": "rpm"}
